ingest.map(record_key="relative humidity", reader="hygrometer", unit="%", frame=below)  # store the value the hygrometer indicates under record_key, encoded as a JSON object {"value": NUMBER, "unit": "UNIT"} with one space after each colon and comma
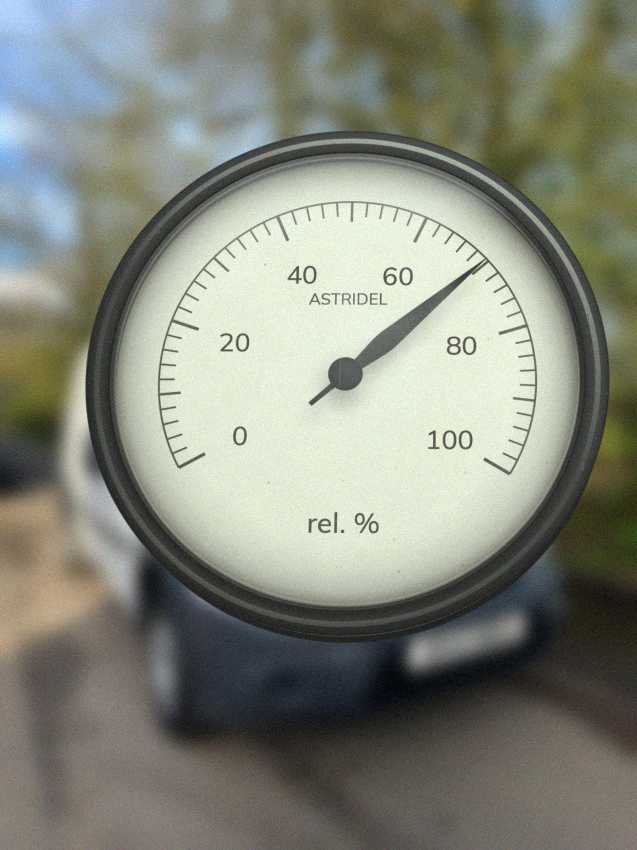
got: {"value": 70, "unit": "%"}
